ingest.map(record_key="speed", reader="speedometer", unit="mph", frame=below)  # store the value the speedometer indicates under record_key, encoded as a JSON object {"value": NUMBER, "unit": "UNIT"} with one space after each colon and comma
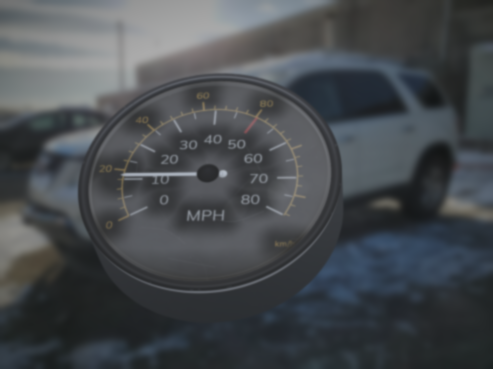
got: {"value": 10, "unit": "mph"}
